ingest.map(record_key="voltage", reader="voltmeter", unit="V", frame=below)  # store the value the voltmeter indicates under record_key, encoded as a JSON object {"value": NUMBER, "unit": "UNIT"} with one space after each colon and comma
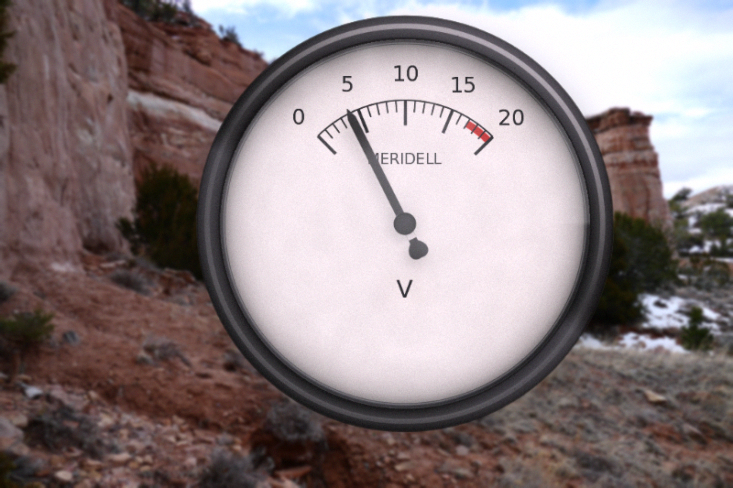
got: {"value": 4, "unit": "V"}
